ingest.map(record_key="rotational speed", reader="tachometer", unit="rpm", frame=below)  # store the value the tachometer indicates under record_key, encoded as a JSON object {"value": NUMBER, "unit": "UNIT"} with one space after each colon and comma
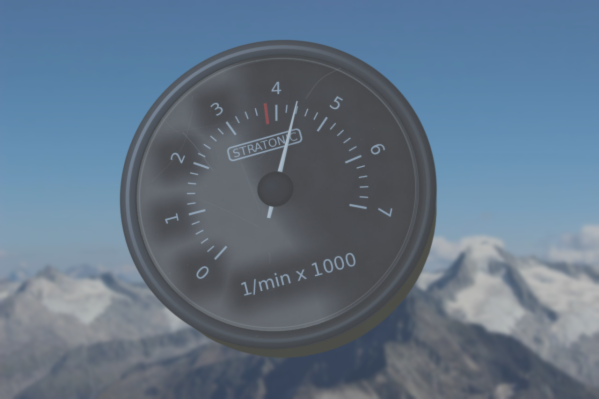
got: {"value": 4400, "unit": "rpm"}
